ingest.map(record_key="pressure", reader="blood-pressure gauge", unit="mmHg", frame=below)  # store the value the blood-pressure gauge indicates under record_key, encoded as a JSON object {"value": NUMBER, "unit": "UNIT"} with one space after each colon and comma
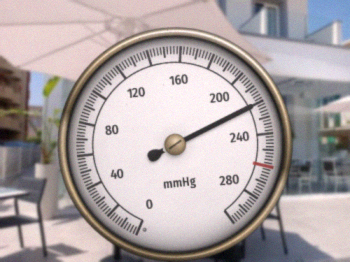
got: {"value": 220, "unit": "mmHg"}
